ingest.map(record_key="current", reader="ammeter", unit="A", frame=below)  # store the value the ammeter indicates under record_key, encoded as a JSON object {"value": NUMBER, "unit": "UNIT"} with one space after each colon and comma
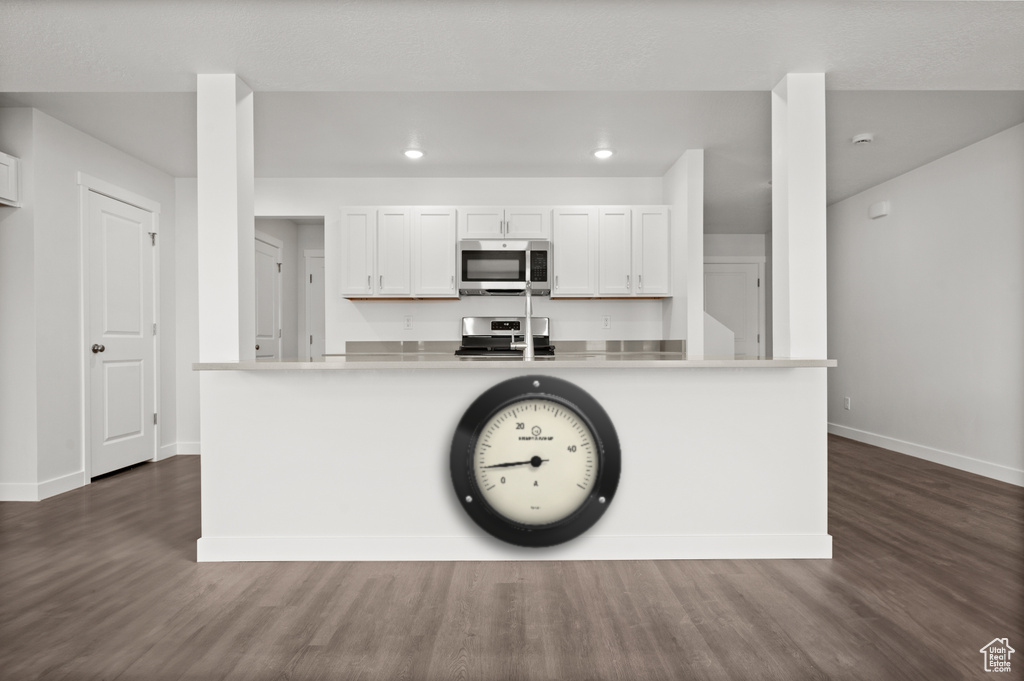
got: {"value": 5, "unit": "A"}
